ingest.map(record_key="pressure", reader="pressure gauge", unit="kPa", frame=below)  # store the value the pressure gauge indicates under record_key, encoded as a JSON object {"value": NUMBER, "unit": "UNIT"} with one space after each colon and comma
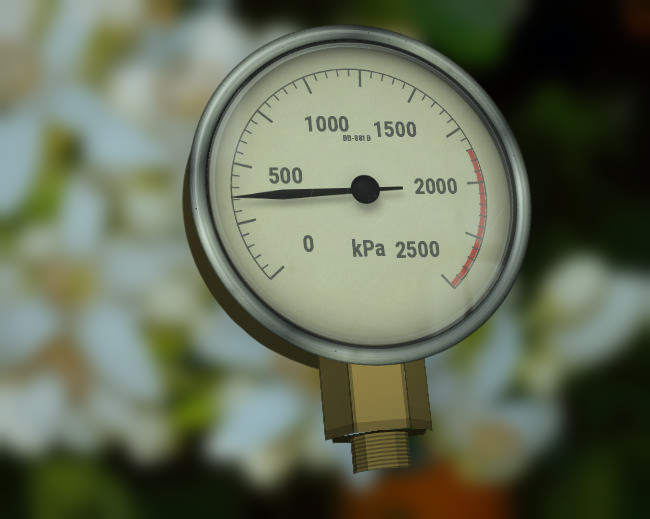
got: {"value": 350, "unit": "kPa"}
